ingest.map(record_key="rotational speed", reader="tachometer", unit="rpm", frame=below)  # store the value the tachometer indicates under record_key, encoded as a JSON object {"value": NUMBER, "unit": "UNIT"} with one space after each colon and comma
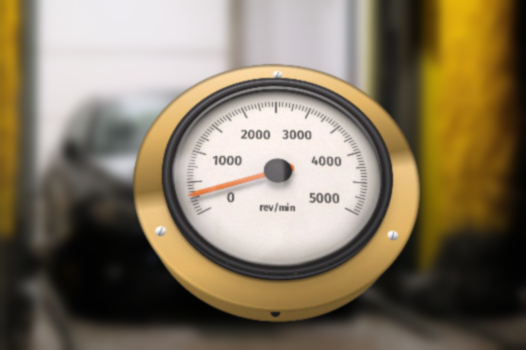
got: {"value": 250, "unit": "rpm"}
